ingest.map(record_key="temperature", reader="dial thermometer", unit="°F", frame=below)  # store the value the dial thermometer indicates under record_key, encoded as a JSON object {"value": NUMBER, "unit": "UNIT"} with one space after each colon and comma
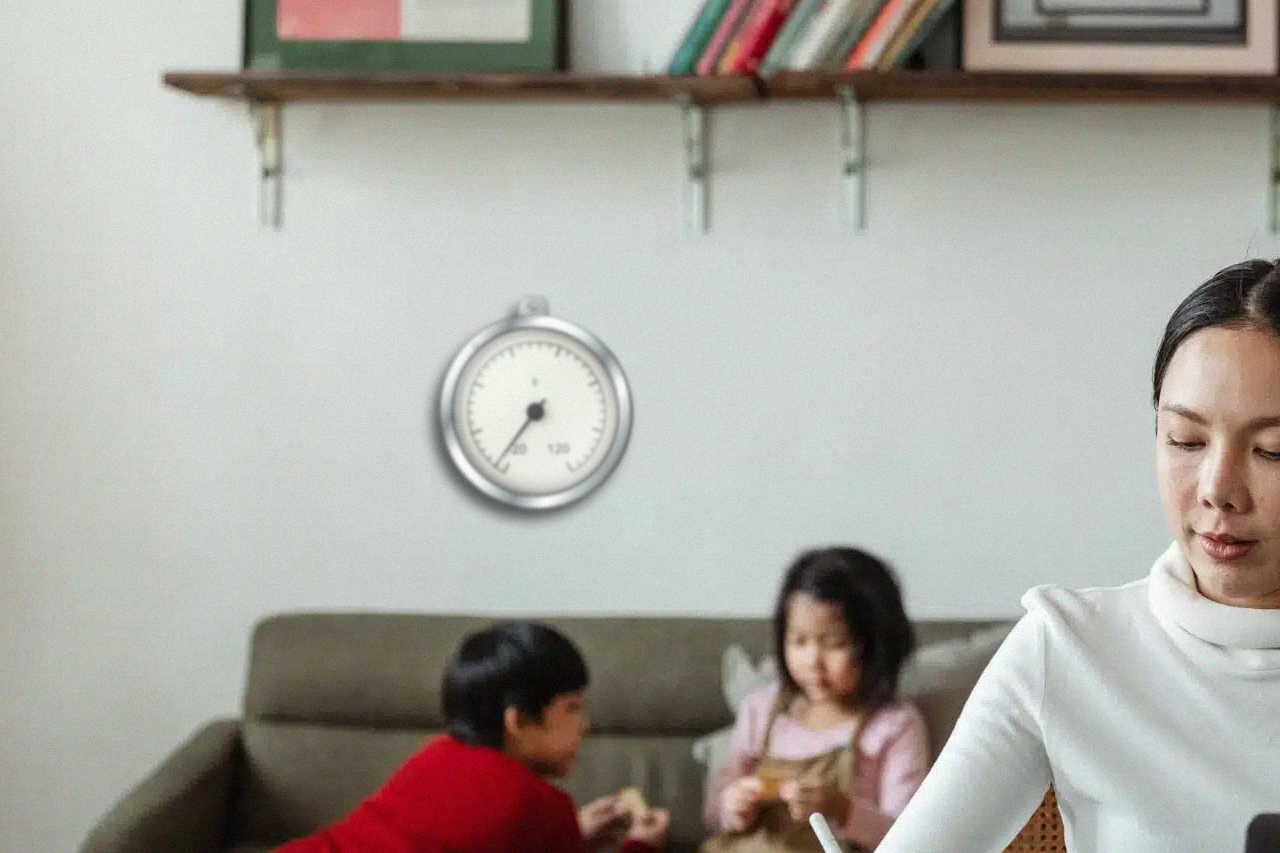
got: {"value": -16, "unit": "°F"}
